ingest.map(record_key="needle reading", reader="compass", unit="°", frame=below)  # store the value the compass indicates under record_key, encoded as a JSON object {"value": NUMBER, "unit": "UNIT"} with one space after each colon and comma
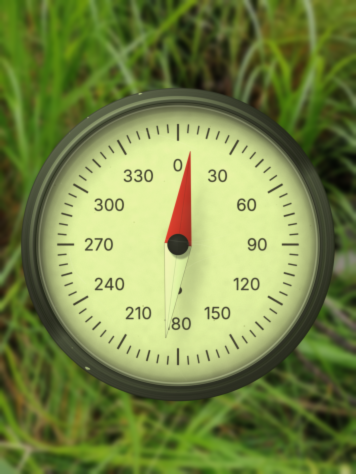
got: {"value": 7.5, "unit": "°"}
